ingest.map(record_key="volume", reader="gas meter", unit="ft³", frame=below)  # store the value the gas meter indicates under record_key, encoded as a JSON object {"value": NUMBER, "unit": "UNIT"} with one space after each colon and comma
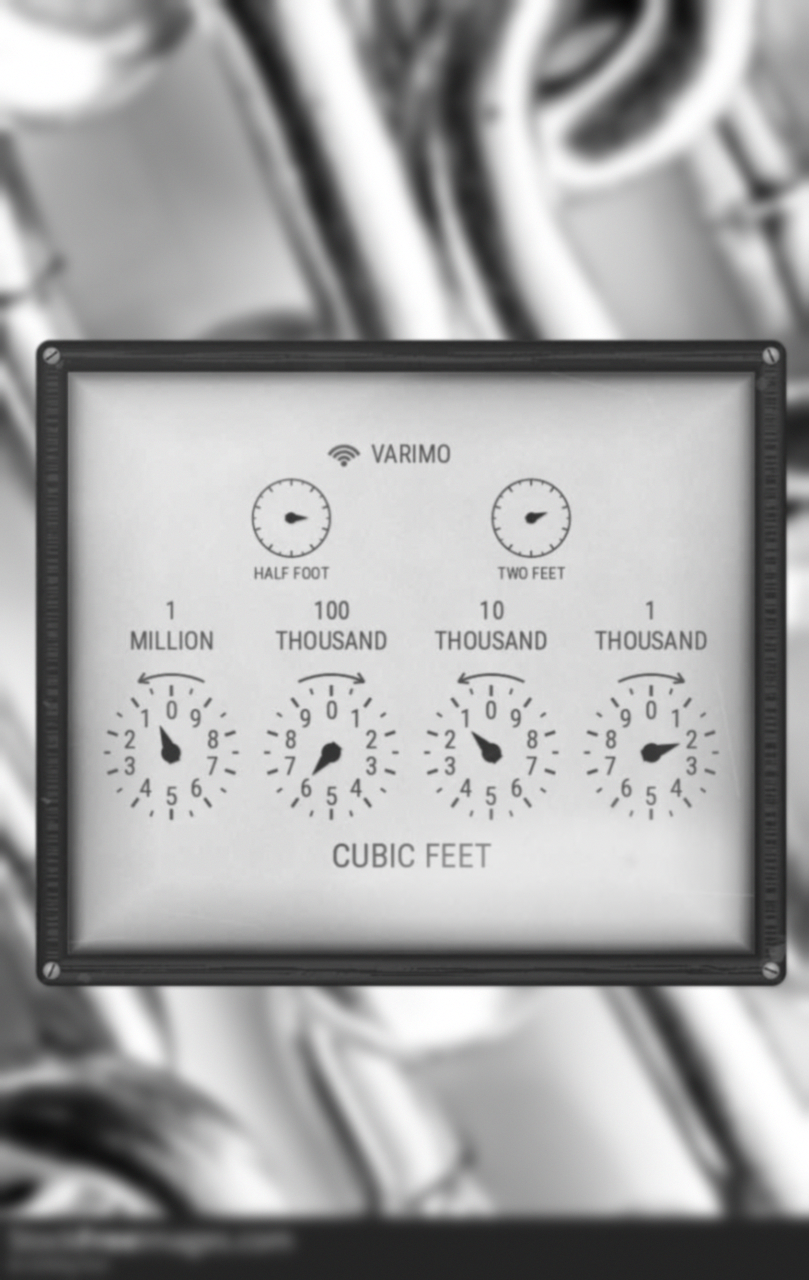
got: {"value": 61200, "unit": "ft³"}
